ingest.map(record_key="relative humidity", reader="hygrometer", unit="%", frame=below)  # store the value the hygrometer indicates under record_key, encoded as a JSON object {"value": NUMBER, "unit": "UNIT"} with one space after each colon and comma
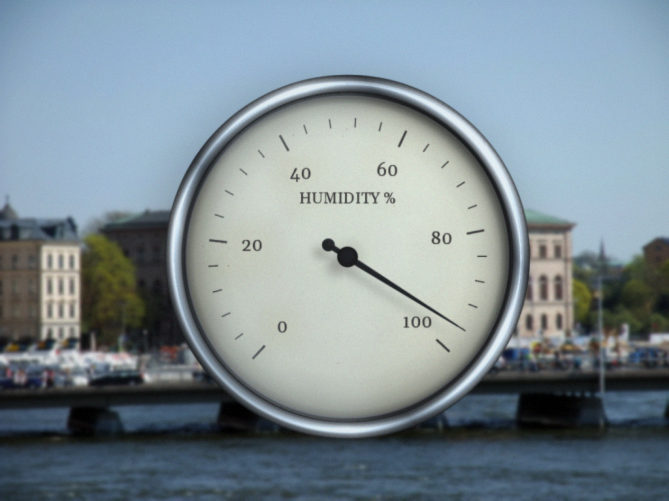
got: {"value": 96, "unit": "%"}
